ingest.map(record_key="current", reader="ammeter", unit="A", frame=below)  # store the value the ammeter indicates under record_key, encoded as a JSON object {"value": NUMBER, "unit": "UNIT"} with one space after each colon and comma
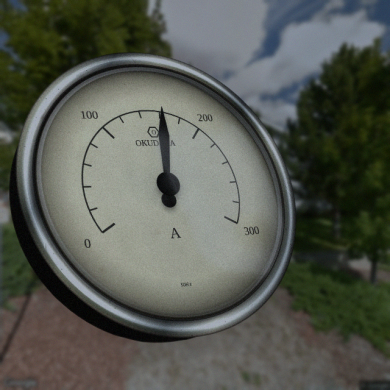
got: {"value": 160, "unit": "A"}
